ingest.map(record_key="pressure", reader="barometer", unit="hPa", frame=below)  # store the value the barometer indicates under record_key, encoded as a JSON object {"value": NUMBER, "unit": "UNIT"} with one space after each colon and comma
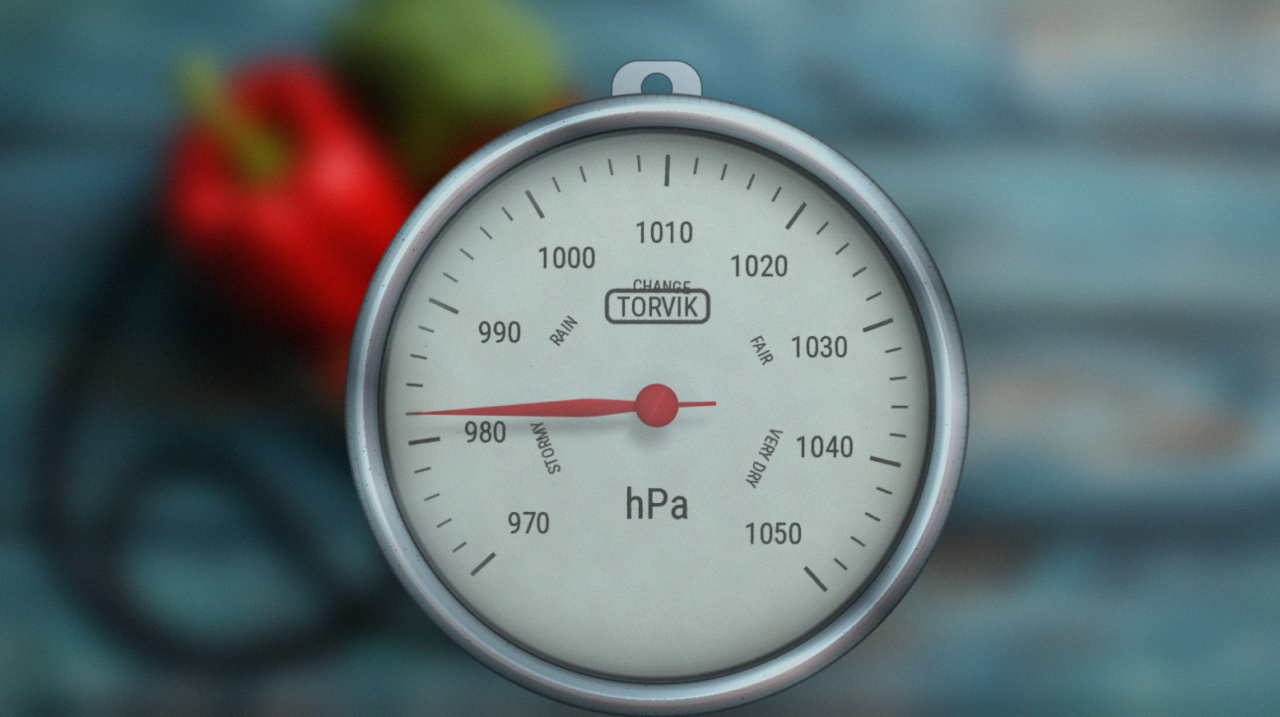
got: {"value": 982, "unit": "hPa"}
